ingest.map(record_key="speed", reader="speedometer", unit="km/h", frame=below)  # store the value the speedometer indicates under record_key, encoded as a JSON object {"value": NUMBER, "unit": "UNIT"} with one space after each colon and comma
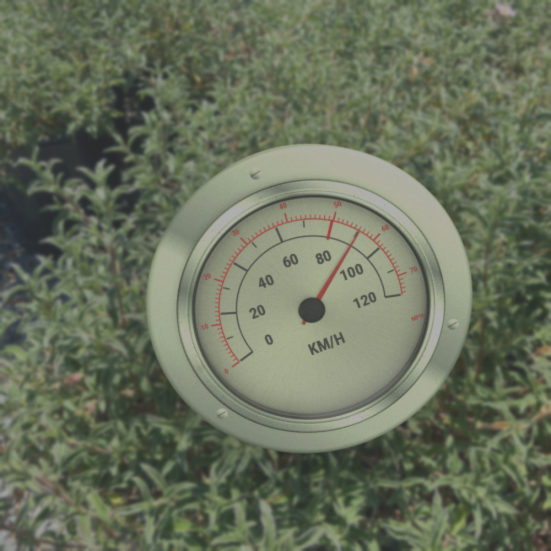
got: {"value": 90, "unit": "km/h"}
